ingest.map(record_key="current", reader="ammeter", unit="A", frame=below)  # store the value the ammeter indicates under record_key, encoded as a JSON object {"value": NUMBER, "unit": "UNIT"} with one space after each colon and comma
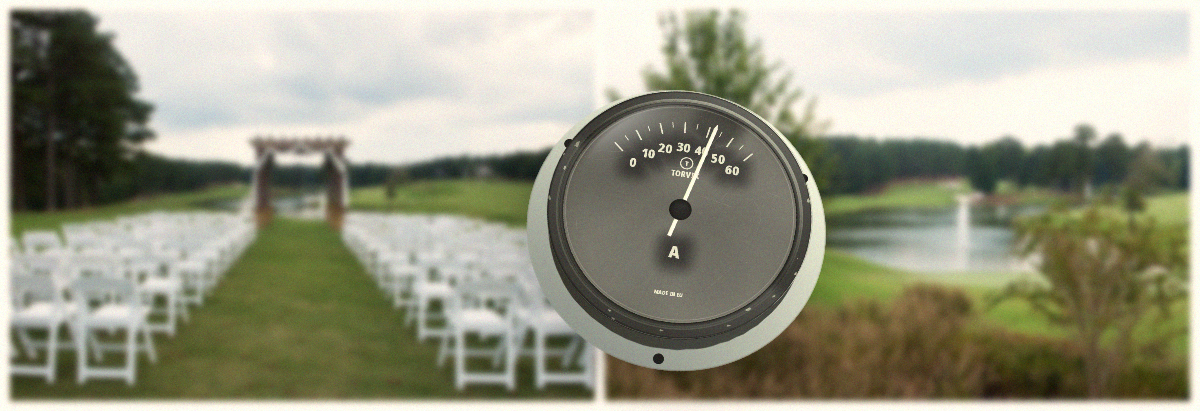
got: {"value": 42.5, "unit": "A"}
